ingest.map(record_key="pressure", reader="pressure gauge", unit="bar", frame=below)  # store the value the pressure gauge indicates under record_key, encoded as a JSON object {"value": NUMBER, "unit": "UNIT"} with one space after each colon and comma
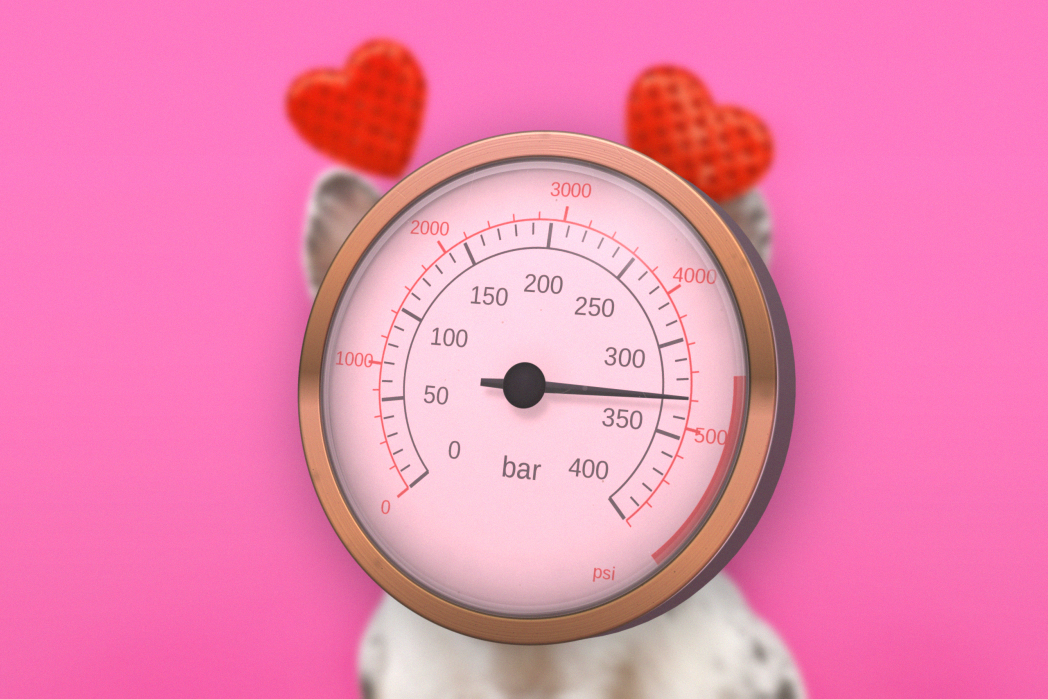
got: {"value": 330, "unit": "bar"}
